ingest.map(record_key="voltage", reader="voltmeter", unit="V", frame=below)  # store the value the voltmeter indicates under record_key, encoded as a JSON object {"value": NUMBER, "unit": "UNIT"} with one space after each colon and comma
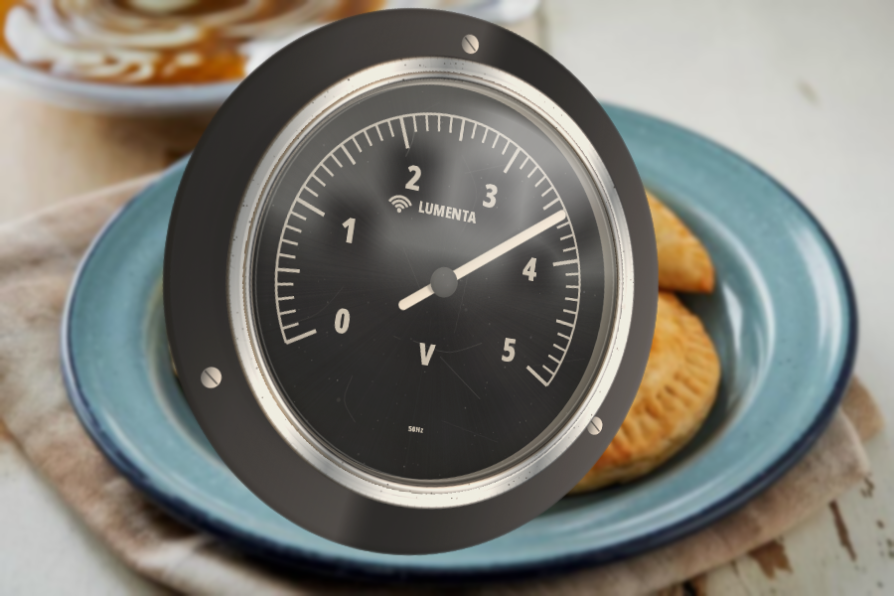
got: {"value": 3.6, "unit": "V"}
